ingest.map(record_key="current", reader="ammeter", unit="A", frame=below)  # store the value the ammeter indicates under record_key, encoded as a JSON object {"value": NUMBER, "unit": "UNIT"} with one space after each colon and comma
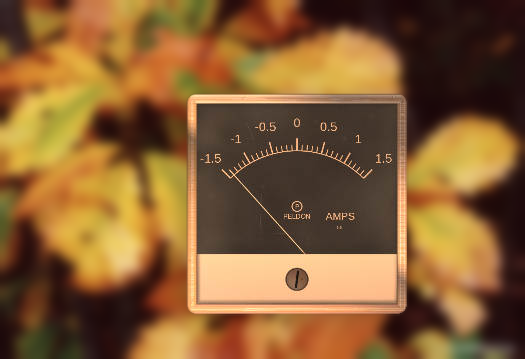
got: {"value": -1.4, "unit": "A"}
